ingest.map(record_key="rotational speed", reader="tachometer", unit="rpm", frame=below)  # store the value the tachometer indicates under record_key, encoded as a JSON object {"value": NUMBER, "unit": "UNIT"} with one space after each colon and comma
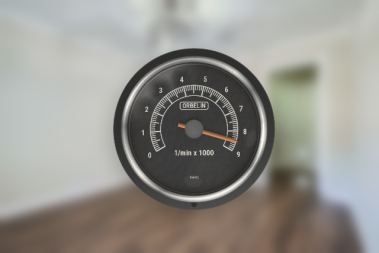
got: {"value": 8500, "unit": "rpm"}
